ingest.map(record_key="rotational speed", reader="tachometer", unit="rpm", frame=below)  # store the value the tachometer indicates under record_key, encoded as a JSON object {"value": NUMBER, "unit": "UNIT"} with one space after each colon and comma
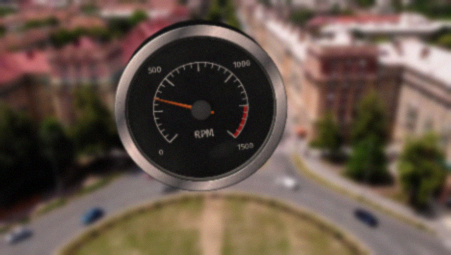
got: {"value": 350, "unit": "rpm"}
